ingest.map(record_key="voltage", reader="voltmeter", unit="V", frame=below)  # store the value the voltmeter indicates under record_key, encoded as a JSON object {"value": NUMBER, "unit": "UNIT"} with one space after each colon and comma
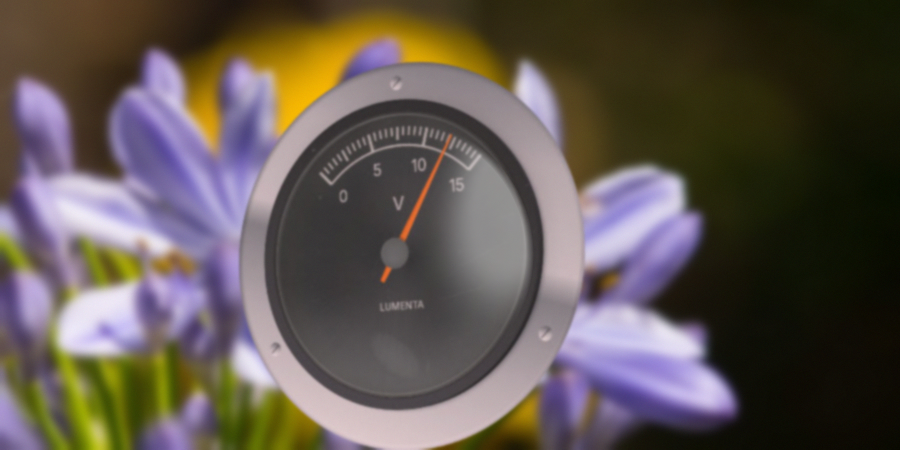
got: {"value": 12.5, "unit": "V"}
